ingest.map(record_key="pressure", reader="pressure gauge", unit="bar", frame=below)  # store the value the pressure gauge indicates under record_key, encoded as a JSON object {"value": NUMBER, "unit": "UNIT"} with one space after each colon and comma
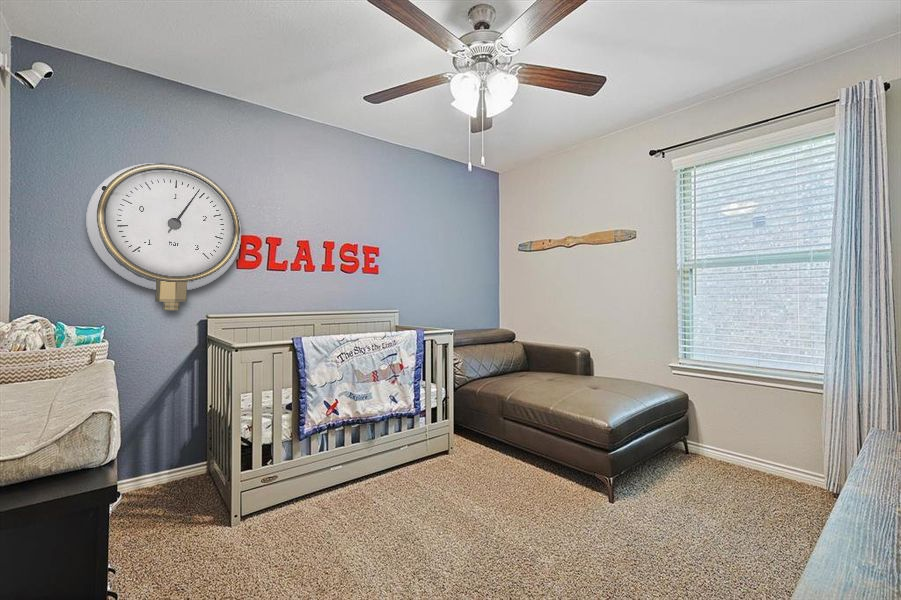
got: {"value": 1.4, "unit": "bar"}
